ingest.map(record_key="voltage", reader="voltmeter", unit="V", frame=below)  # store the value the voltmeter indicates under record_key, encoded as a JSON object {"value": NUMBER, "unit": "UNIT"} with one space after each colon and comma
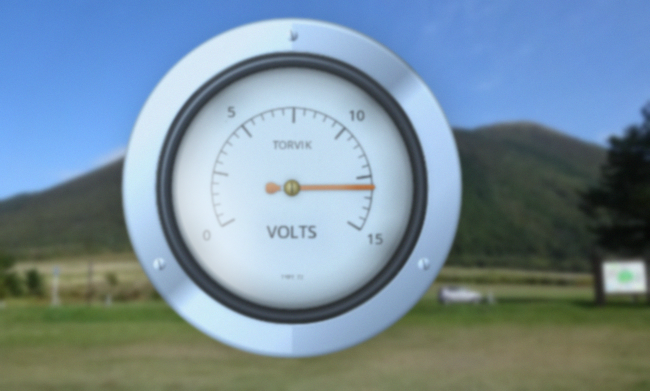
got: {"value": 13, "unit": "V"}
